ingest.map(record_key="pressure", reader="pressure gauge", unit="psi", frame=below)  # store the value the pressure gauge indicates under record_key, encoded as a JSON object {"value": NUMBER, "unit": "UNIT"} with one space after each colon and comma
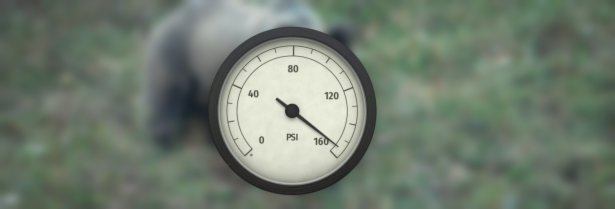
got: {"value": 155, "unit": "psi"}
